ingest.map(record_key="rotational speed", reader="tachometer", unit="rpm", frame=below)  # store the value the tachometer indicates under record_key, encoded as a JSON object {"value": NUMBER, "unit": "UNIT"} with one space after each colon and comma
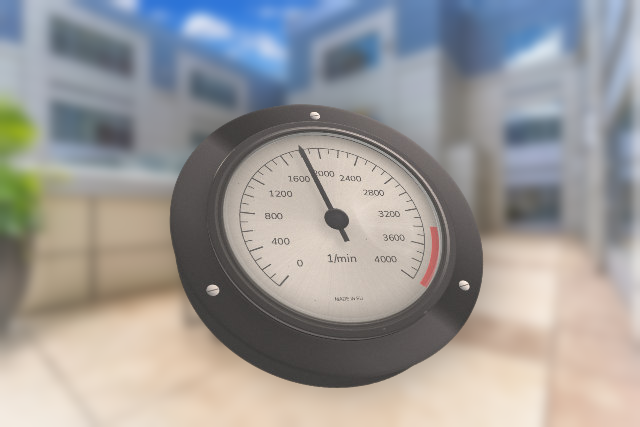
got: {"value": 1800, "unit": "rpm"}
